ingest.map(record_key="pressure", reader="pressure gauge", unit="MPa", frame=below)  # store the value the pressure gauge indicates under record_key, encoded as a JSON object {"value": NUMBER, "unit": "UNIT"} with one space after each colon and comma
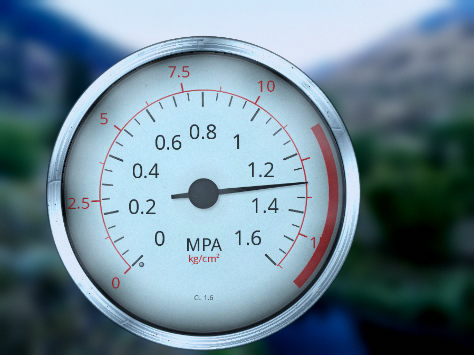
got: {"value": 1.3, "unit": "MPa"}
